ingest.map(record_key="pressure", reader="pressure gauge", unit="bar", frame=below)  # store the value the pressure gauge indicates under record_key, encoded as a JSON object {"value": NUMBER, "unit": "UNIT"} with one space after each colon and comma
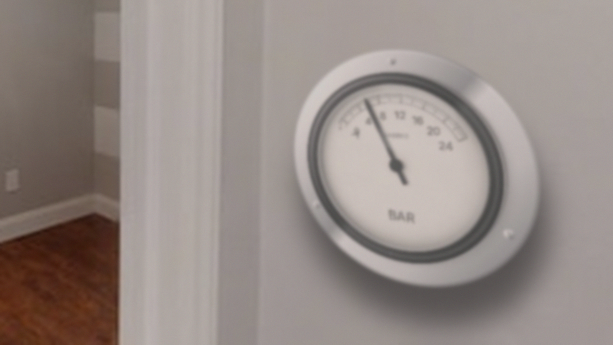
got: {"value": 6, "unit": "bar"}
